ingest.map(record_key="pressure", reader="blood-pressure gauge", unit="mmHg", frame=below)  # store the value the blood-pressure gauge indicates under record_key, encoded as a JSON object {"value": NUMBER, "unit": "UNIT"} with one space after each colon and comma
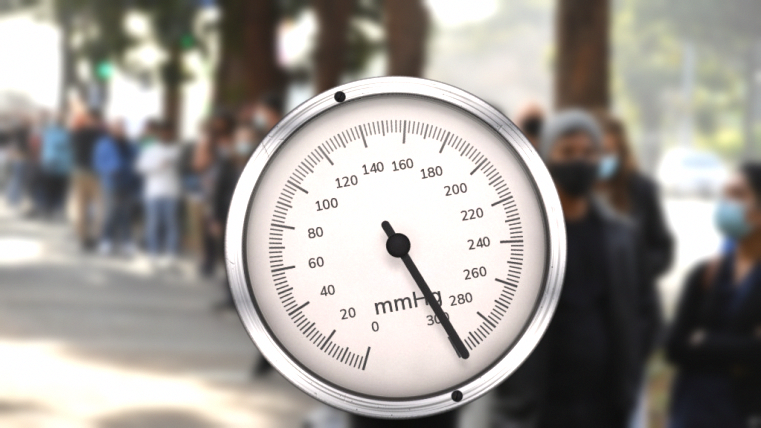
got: {"value": 298, "unit": "mmHg"}
